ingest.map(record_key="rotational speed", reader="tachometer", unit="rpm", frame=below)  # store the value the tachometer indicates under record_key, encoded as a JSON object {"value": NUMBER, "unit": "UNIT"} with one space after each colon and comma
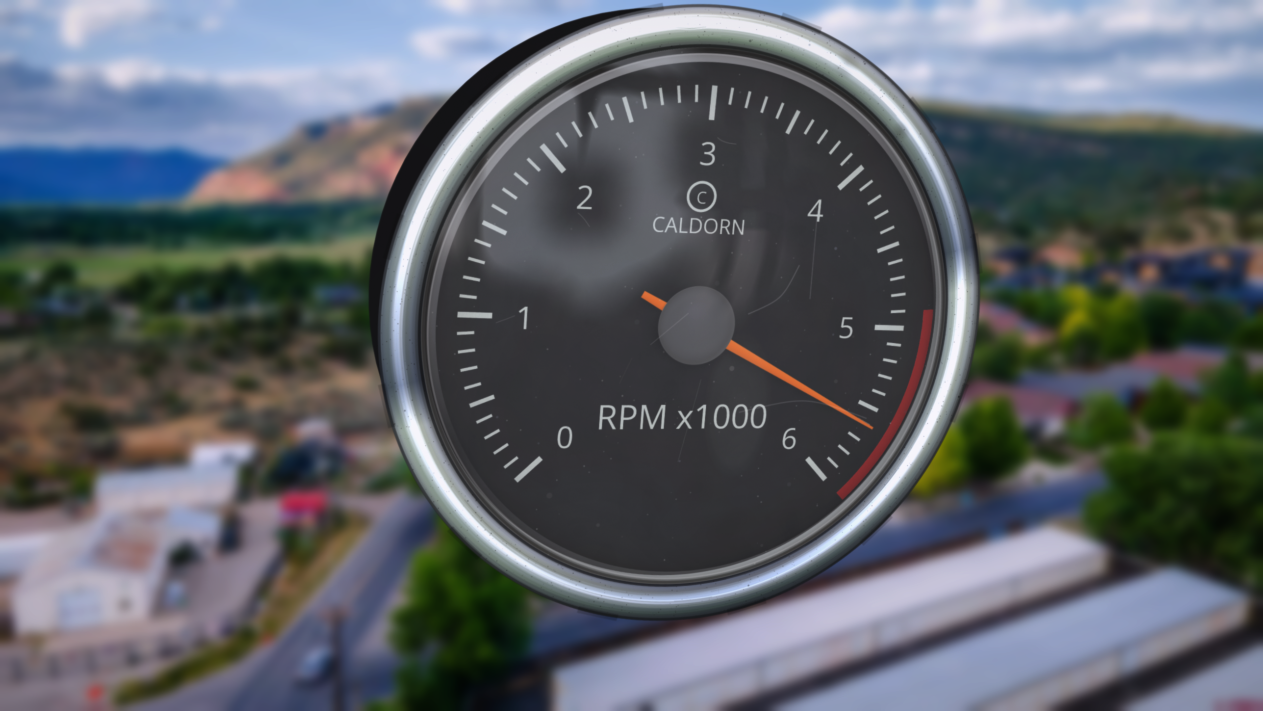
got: {"value": 5600, "unit": "rpm"}
